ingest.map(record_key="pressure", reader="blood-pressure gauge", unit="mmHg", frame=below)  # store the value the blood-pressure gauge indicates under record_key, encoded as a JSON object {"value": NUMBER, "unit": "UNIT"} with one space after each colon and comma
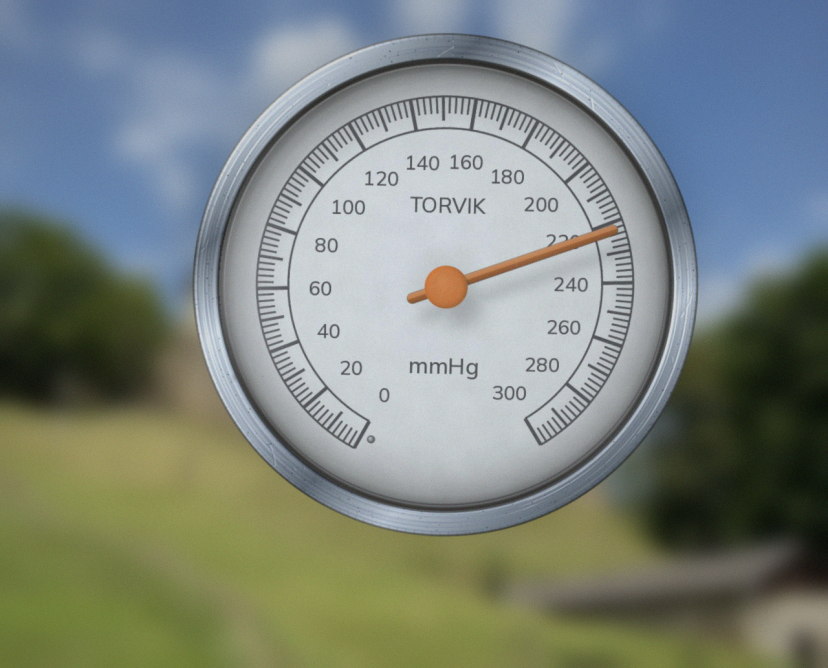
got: {"value": 222, "unit": "mmHg"}
